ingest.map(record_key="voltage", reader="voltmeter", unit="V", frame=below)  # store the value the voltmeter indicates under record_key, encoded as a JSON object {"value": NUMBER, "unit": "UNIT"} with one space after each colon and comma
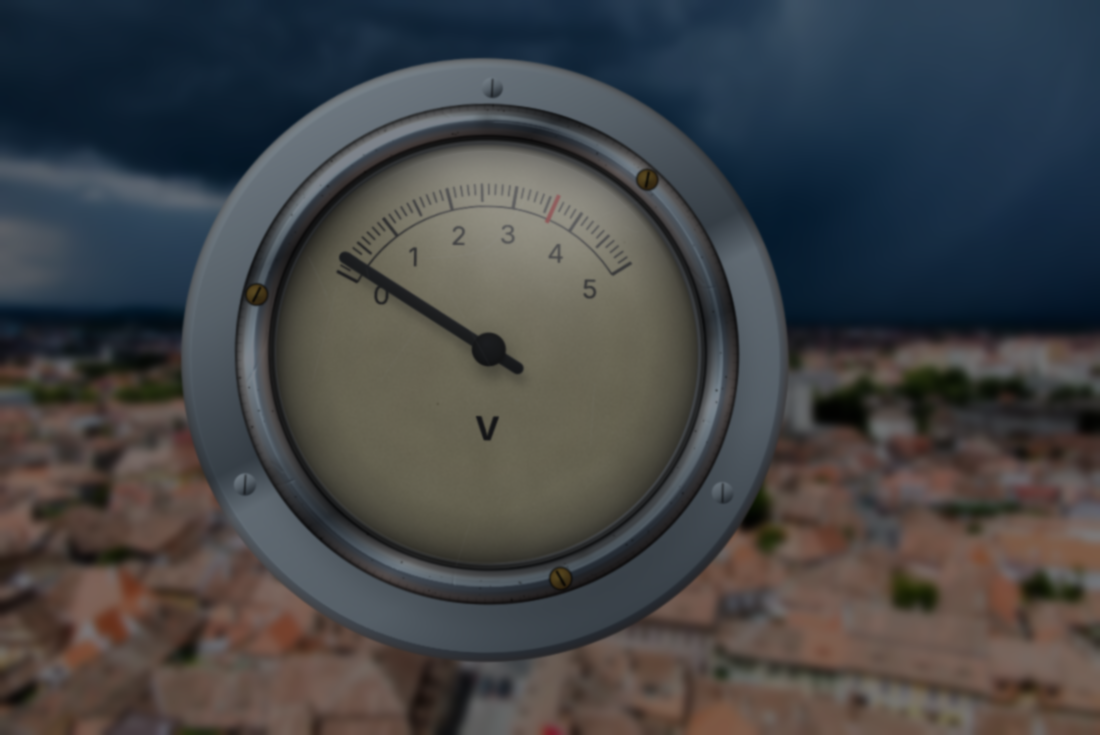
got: {"value": 0.2, "unit": "V"}
